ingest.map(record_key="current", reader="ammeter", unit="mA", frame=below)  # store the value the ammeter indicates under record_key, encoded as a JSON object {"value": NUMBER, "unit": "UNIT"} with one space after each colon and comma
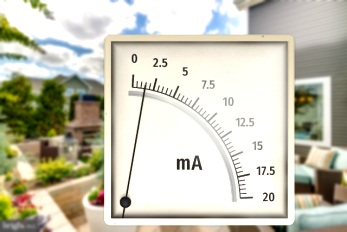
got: {"value": 1.5, "unit": "mA"}
